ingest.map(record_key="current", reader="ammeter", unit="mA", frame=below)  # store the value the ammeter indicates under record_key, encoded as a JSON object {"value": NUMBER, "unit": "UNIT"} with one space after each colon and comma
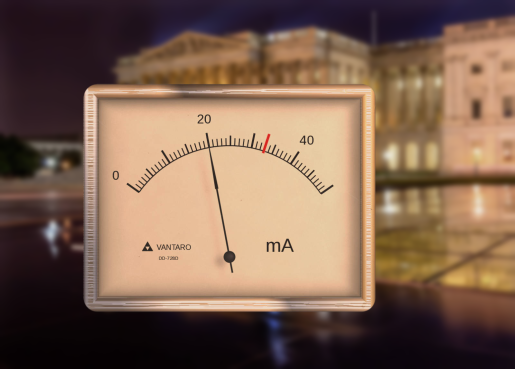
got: {"value": 20, "unit": "mA"}
